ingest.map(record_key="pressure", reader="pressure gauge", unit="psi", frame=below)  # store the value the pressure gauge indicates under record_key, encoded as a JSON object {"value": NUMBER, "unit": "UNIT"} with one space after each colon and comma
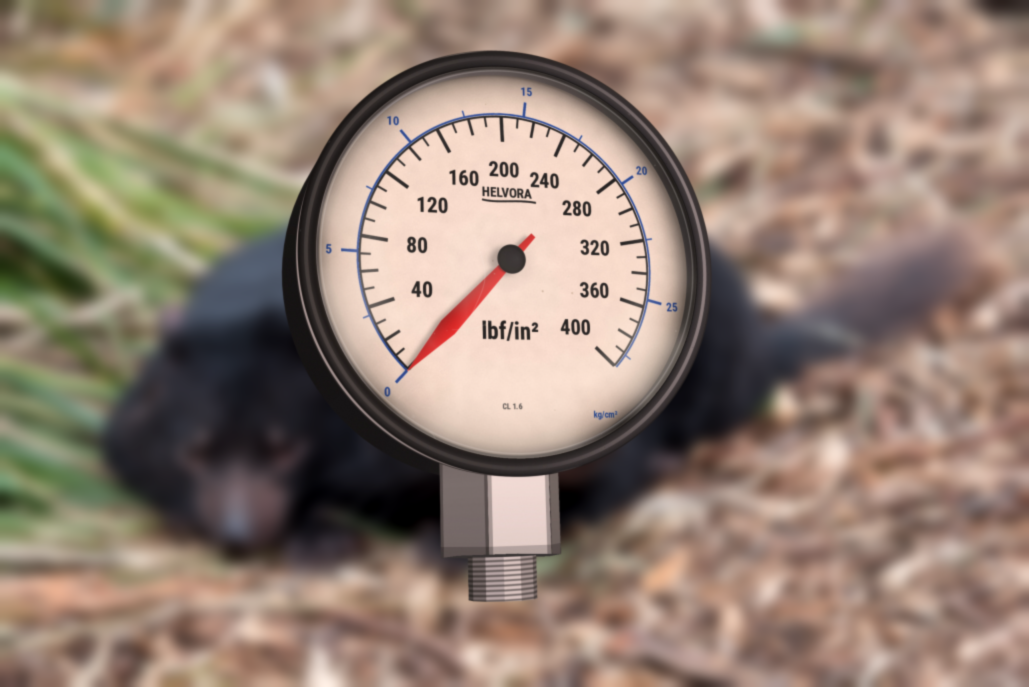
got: {"value": 0, "unit": "psi"}
